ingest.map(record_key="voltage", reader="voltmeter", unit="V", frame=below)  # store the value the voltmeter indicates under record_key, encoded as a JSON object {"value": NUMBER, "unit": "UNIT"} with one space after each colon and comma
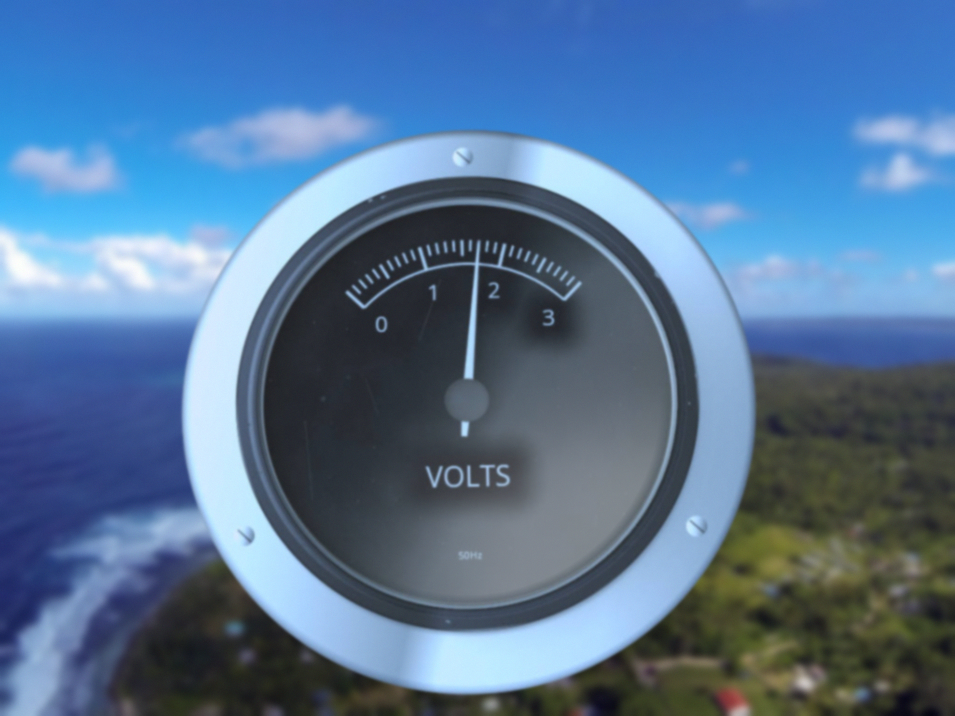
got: {"value": 1.7, "unit": "V"}
